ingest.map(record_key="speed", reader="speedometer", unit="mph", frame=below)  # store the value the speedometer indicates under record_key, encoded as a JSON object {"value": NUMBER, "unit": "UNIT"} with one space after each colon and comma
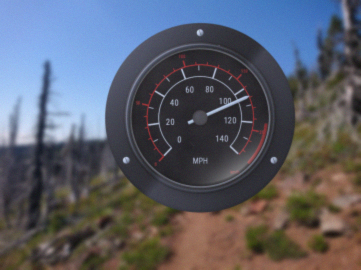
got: {"value": 105, "unit": "mph"}
